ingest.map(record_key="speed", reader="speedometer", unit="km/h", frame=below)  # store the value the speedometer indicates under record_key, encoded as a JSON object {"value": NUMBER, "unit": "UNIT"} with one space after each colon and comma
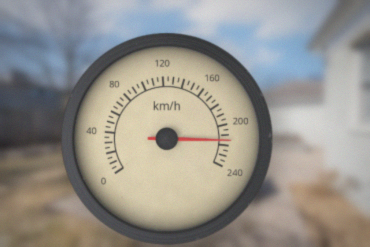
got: {"value": 215, "unit": "km/h"}
